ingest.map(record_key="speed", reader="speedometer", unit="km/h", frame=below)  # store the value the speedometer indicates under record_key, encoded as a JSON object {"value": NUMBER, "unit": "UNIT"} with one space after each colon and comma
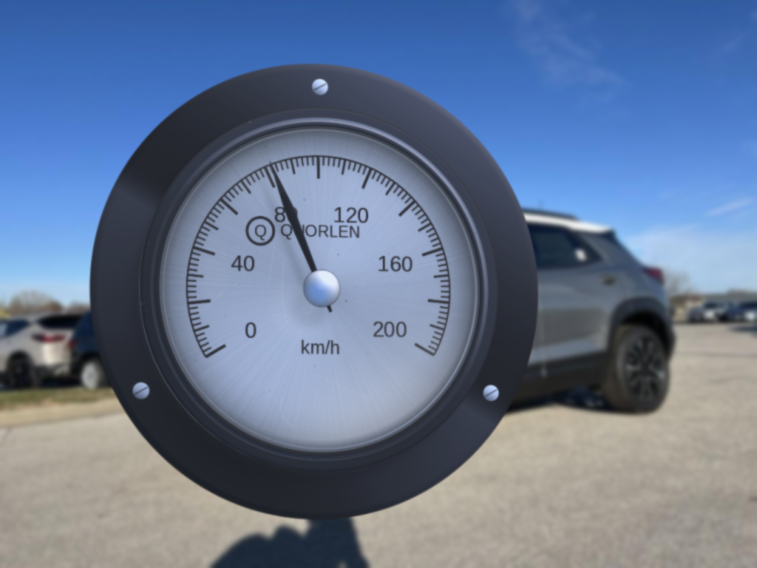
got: {"value": 82, "unit": "km/h"}
